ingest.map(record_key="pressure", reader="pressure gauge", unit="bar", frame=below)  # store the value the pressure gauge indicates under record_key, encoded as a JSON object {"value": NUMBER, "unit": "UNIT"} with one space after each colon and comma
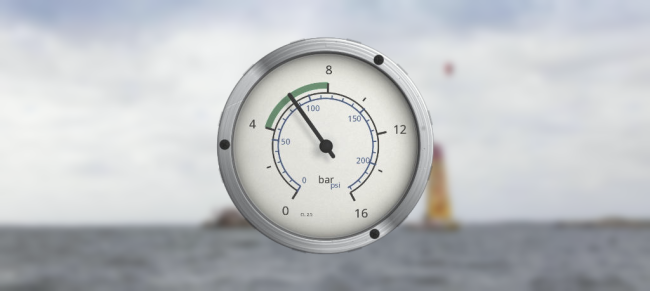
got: {"value": 6, "unit": "bar"}
